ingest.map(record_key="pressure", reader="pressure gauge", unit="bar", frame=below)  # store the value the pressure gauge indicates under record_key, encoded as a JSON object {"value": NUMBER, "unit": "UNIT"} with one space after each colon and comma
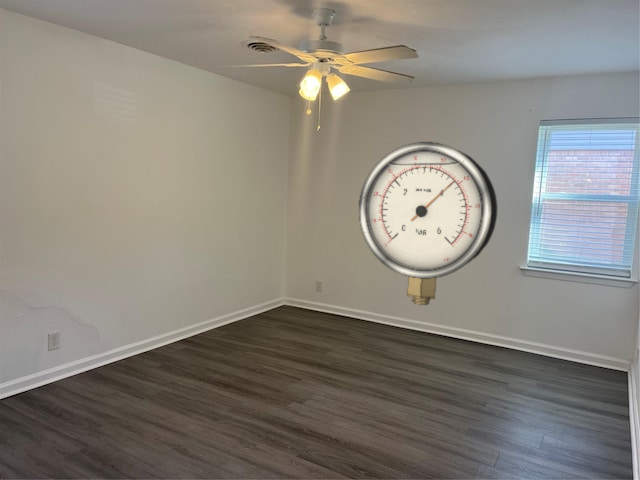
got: {"value": 4, "unit": "bar"}
